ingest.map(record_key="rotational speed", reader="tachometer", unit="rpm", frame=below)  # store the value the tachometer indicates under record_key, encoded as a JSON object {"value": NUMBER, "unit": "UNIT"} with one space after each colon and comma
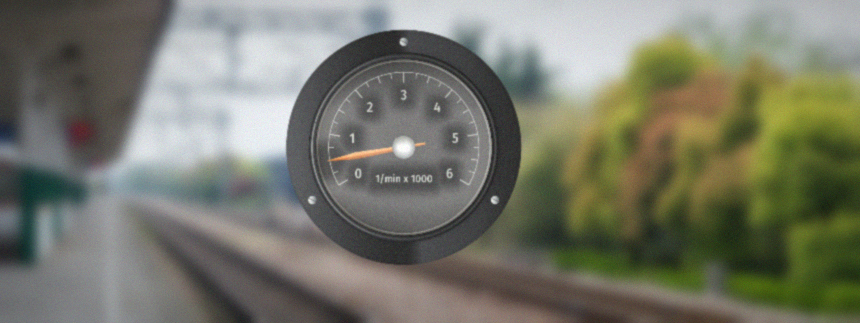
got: {"value": 500, "unit": "rpm"}
